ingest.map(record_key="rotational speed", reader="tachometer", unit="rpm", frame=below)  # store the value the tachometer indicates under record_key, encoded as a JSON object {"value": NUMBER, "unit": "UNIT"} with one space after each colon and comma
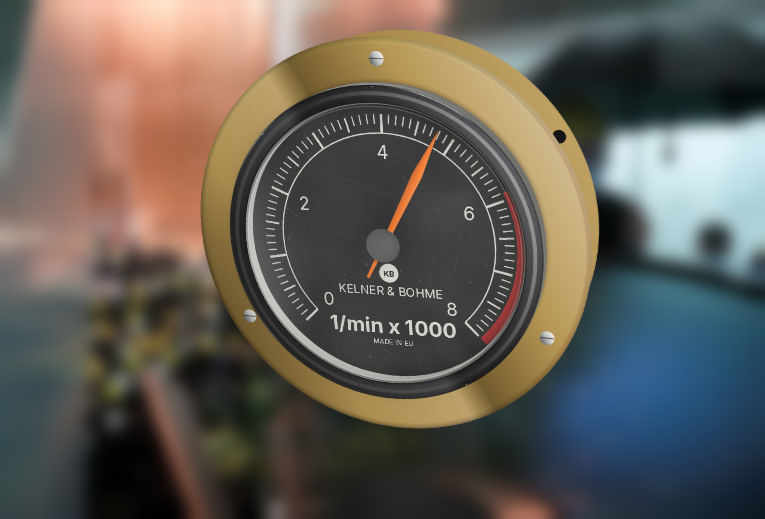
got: {"value": 4800, "unit": "rpm"}
